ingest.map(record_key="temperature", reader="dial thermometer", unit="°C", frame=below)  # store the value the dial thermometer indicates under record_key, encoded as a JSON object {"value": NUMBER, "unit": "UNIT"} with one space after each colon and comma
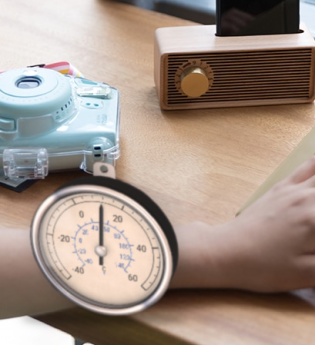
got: {"value": 12, "unit": "°C"}
